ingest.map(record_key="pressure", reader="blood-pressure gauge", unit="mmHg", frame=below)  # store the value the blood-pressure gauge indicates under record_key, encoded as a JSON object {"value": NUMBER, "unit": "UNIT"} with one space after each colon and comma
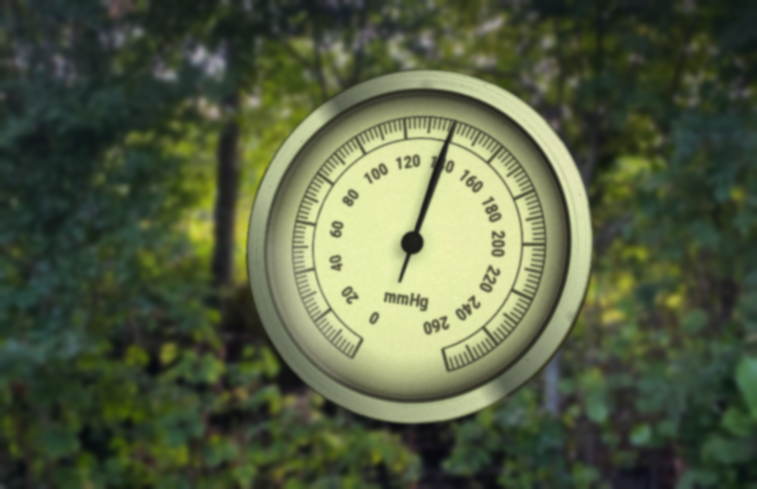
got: {"value": 140, "unit": "mmHg"}
